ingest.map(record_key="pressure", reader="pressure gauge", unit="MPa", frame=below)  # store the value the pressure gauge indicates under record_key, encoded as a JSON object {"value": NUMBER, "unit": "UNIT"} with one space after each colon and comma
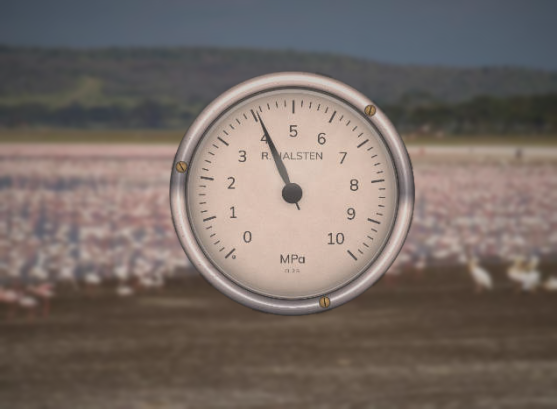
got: {"value": 4.1, "unit": "MPa"}
